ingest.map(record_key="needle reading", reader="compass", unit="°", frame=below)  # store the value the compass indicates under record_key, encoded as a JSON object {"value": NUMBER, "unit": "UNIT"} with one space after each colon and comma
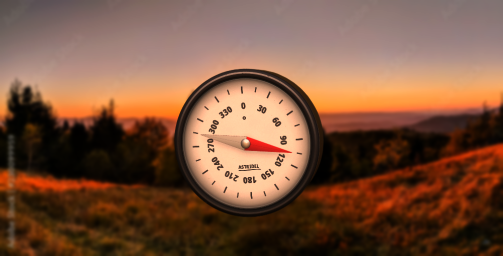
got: {"value": 105, "unit": "°"}
